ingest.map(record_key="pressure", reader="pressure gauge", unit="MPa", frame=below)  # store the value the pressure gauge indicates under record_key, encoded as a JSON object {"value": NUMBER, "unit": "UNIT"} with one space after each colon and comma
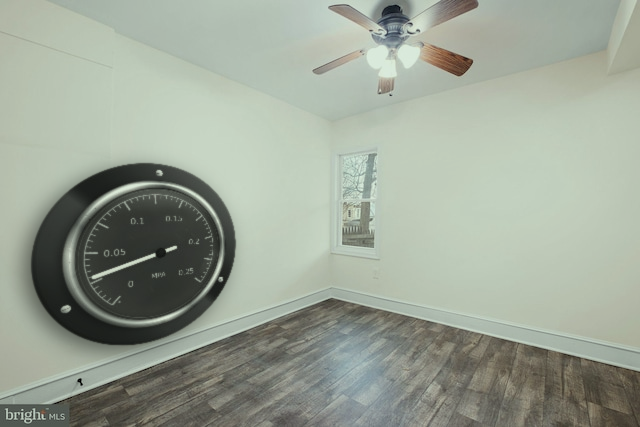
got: {"value": 0.03, "unit": "MPa"}
